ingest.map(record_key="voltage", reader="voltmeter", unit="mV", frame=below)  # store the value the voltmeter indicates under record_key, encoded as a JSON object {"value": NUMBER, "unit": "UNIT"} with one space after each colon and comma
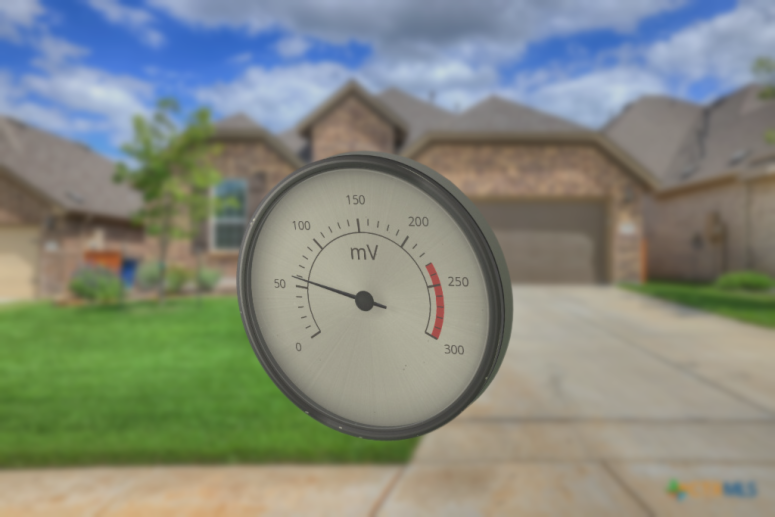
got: {"value": 60, "unit": "mV"}
